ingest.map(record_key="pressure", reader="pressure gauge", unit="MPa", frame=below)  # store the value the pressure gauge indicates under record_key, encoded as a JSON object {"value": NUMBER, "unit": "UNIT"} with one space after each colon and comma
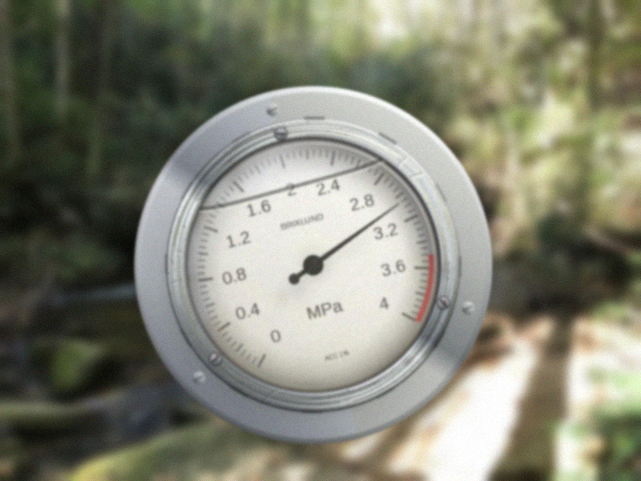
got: {"value": 3.05, "unit": "MPa"}
